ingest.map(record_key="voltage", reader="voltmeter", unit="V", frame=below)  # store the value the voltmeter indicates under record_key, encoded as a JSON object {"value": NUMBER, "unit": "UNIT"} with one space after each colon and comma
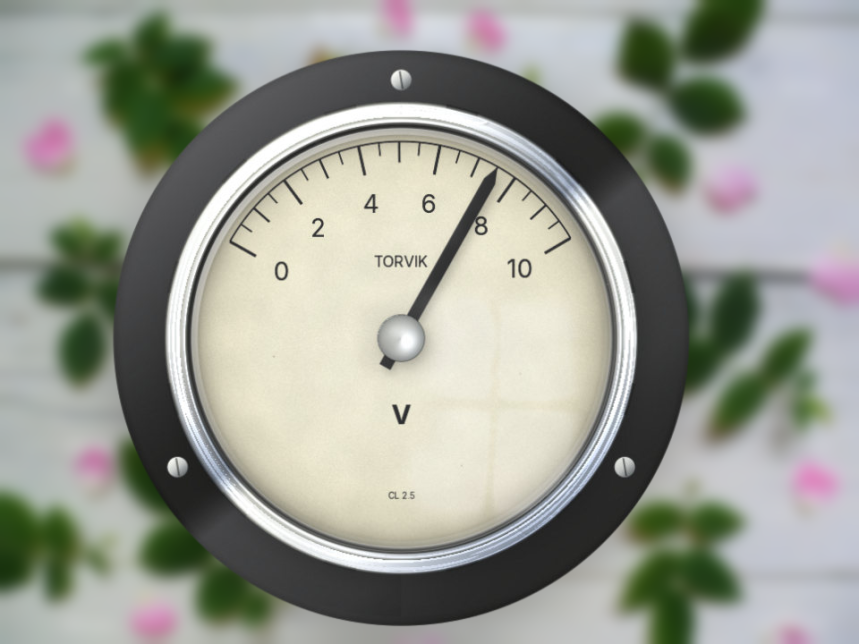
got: {"value": 7.5, "unit": "V"}
